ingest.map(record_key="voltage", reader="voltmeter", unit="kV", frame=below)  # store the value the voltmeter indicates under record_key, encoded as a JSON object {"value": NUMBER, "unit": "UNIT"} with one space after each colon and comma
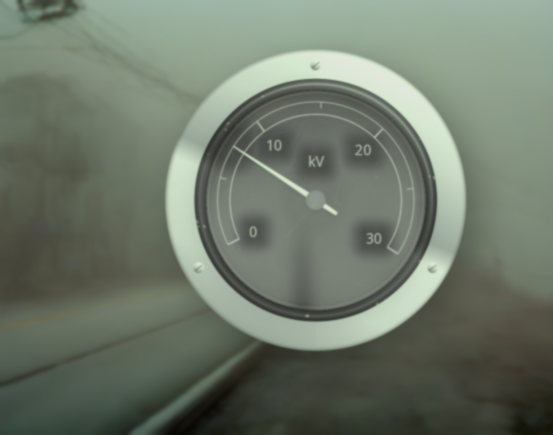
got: {"value": 7.5, "unit": "kV"}
